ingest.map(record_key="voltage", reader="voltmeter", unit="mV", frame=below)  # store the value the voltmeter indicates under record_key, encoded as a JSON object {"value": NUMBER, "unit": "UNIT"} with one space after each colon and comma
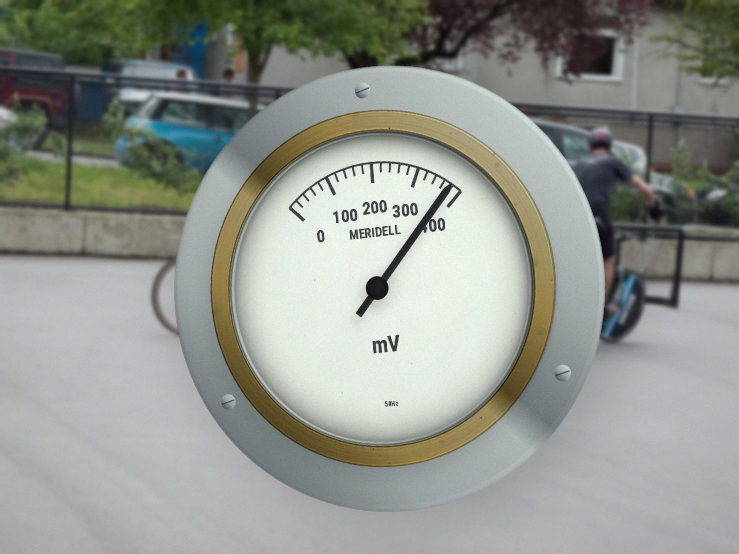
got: {"value": 380, "unit": "mV"}
